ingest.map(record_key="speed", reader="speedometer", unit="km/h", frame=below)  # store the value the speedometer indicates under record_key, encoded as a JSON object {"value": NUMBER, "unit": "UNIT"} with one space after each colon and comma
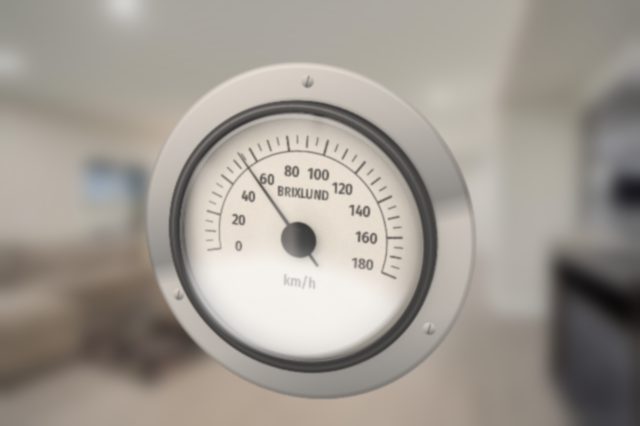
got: {"value": 55, "unit": "km/h"}
